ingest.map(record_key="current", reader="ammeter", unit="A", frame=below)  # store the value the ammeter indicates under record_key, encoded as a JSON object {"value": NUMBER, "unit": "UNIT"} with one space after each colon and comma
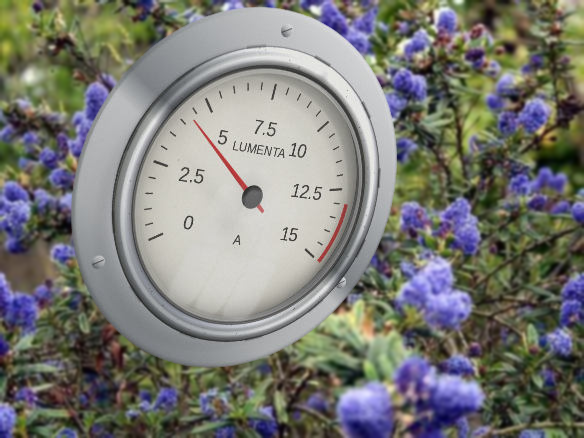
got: {"value": 4.25, "unit": "A"}
